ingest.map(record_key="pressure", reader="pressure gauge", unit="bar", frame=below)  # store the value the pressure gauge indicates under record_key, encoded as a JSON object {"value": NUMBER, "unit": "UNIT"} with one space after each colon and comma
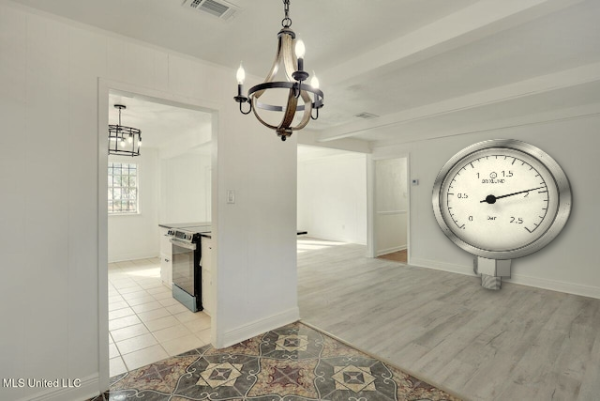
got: {"value": 1.95, "unit": "bar"}
